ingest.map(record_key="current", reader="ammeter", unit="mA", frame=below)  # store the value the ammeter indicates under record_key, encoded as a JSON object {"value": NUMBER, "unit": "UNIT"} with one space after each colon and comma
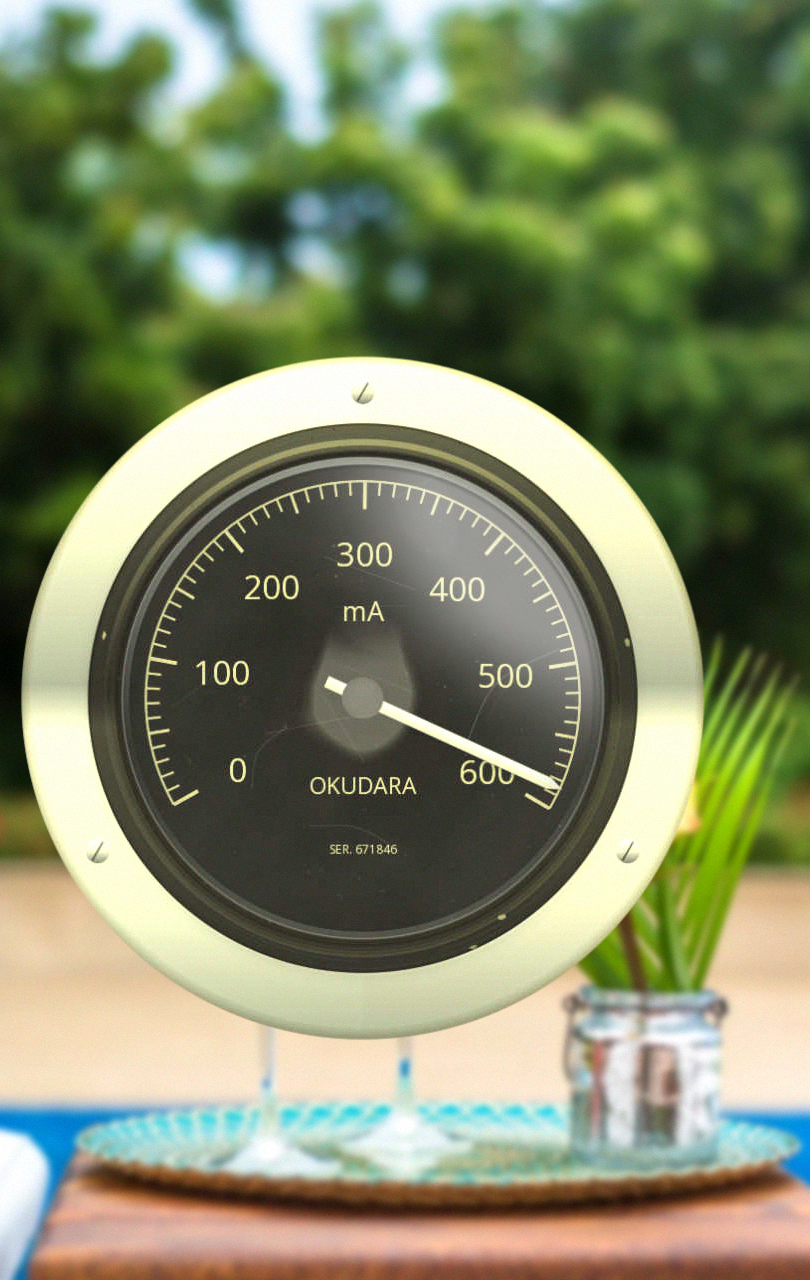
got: {"value": 585, "unit": "mA"}
